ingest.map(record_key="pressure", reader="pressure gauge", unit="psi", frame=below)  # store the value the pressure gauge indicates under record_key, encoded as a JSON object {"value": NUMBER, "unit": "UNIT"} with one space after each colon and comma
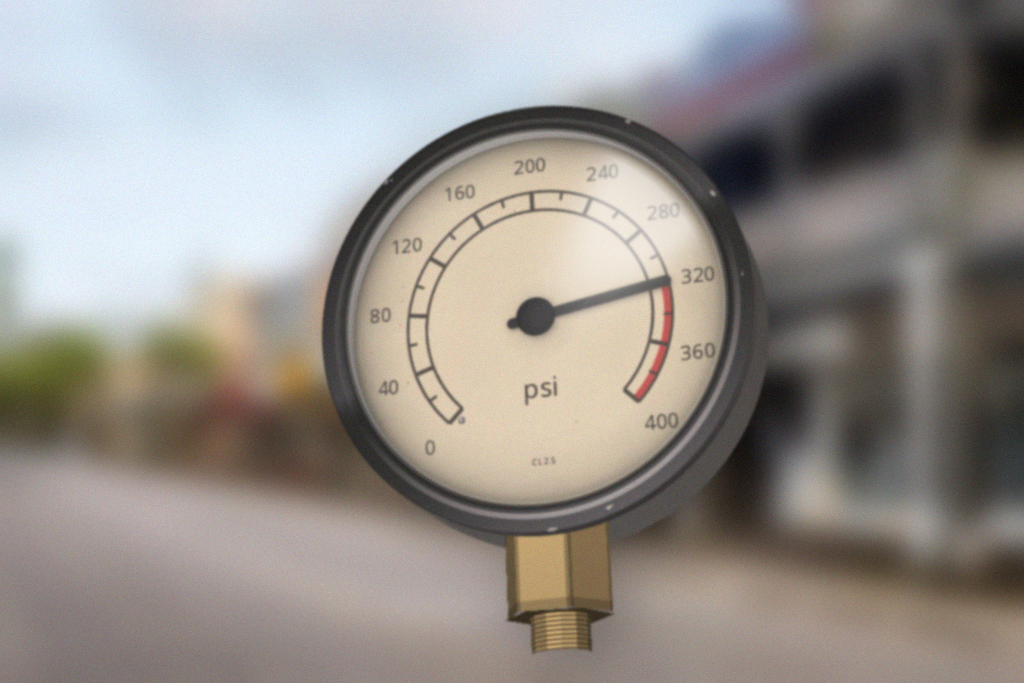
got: {"value": 320, "unit": "psi"}
